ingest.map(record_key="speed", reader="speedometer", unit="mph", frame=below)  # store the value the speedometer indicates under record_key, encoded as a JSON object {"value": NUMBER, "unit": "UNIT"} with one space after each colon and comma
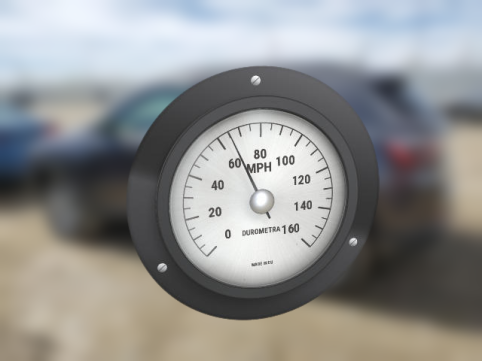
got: {"value": 65, "unit": "mph"}
